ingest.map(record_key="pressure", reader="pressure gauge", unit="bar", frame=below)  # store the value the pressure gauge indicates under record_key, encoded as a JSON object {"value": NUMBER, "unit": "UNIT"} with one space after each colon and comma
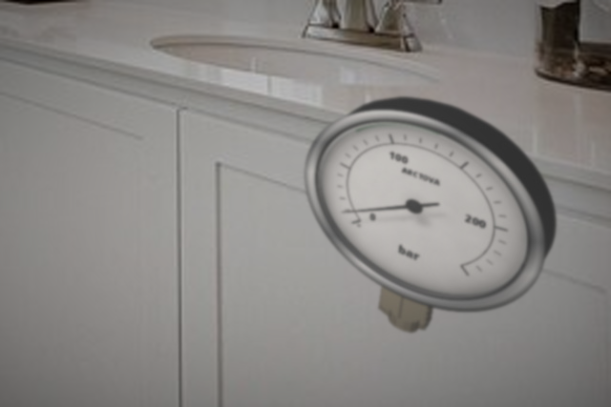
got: {"value": 10, "unit": "bar"}
